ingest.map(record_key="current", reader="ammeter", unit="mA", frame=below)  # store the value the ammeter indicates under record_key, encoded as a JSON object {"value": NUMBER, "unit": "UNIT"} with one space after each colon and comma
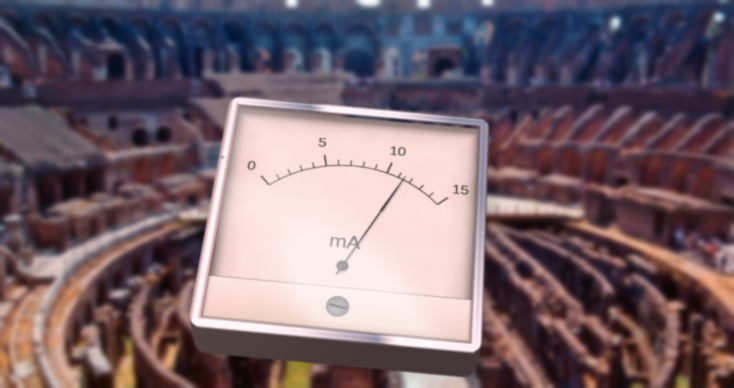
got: {"value": 11.5, "unit": "mA"}
